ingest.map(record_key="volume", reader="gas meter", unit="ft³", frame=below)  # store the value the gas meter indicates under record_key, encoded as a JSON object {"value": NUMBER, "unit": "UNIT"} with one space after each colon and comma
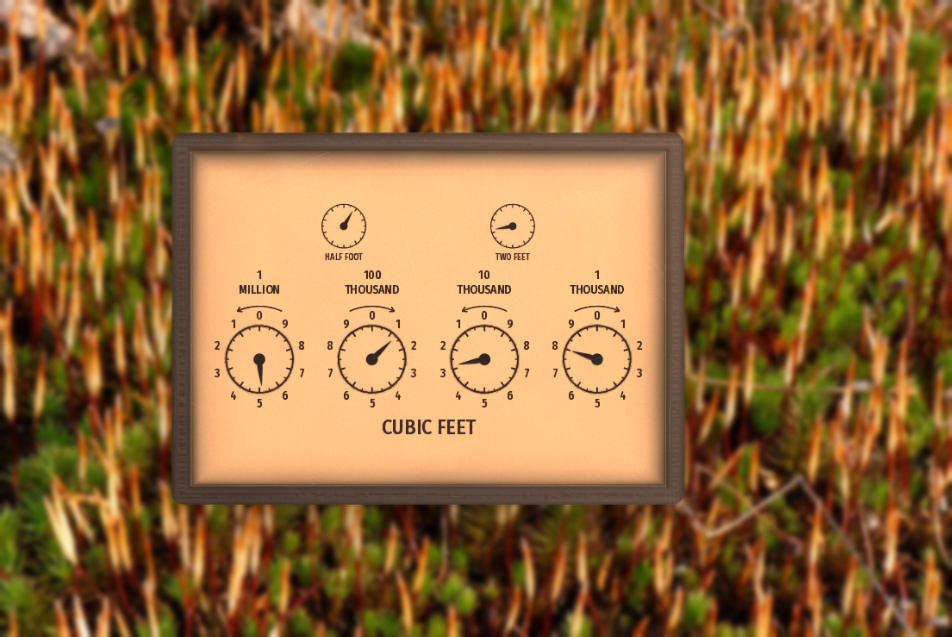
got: {"value": 512800, "unit": "ft³"}
